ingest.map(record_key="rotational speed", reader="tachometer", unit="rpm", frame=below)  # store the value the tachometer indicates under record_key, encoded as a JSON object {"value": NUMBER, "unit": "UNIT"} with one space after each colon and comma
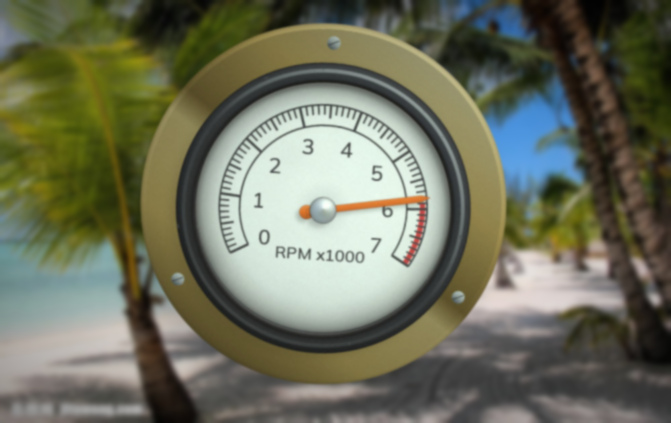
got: {"value": 5800, "unit": "rpm"}
